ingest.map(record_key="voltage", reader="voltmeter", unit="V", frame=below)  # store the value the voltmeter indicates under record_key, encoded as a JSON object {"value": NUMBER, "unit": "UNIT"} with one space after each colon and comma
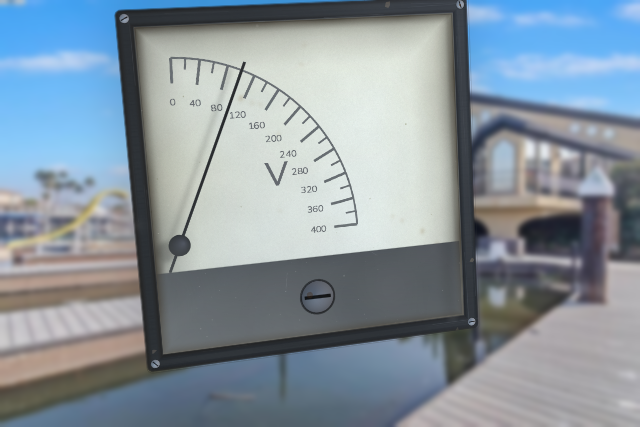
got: {"value": 100, "unit": "V"}
